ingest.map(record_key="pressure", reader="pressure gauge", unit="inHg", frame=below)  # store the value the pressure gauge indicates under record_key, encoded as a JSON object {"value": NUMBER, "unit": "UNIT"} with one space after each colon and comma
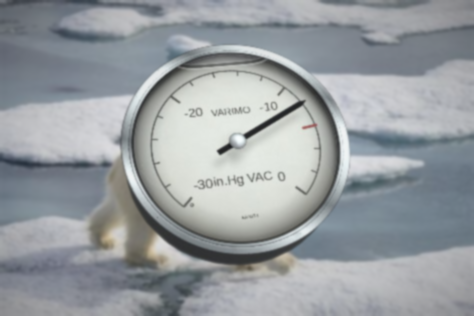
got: {"value": -8, "unit": "inHg"}
